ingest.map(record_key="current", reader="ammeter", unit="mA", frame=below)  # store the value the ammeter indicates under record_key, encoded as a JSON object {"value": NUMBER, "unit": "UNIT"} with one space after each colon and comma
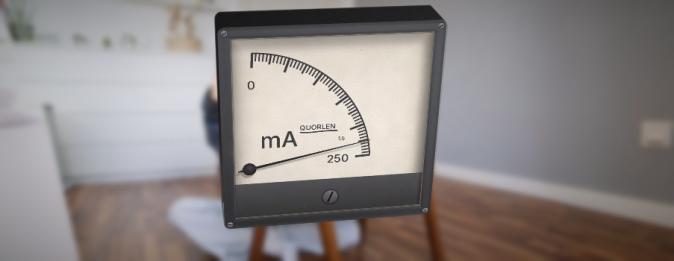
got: {"value": 225, "unit": "mA"}
